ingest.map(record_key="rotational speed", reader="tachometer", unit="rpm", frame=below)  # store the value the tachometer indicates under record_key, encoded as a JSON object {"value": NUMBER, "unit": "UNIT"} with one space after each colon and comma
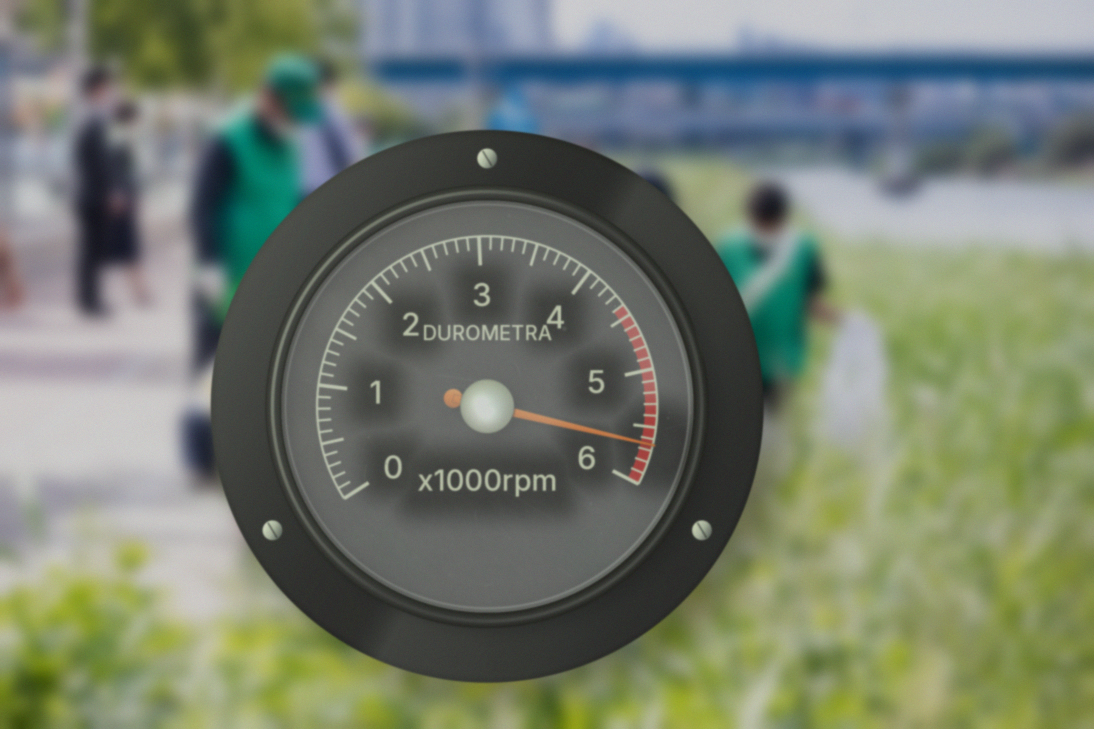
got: {"value": 5650, "unit": "rpm"}
